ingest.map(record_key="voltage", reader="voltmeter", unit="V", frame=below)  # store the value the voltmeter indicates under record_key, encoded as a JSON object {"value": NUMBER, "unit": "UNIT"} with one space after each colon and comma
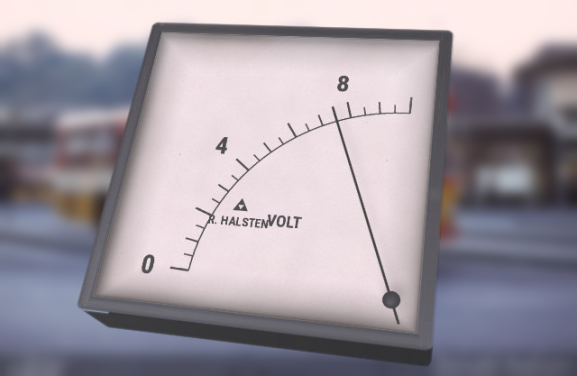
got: {"value": 7.5, "unit": "V"}
